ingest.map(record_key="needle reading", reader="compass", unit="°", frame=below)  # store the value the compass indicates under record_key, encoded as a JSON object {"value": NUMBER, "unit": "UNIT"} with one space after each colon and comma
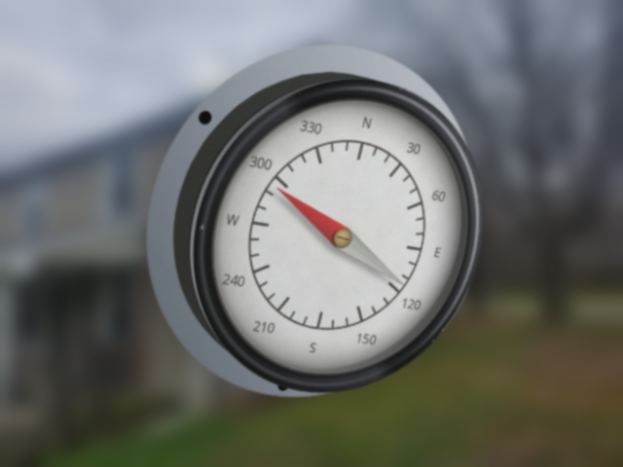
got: {"value": 295, "unit": "°"}
